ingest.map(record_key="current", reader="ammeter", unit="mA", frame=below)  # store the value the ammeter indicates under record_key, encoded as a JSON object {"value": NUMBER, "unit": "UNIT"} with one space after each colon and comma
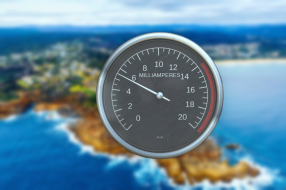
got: {"value": 5.5, "unit": "mA"}
